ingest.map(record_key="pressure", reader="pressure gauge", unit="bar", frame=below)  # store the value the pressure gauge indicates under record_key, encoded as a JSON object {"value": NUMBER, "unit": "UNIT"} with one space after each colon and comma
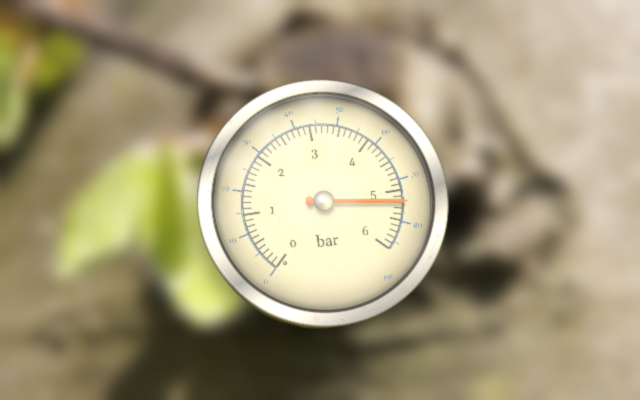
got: {"value": 5.2, "unit": "bar"}
